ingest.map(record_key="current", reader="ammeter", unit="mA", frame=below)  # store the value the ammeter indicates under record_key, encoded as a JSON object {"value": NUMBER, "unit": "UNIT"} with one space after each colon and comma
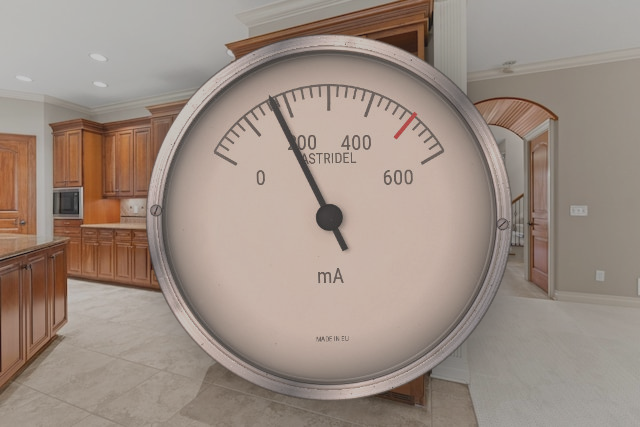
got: {"value": 170, "unit": "mA"}
